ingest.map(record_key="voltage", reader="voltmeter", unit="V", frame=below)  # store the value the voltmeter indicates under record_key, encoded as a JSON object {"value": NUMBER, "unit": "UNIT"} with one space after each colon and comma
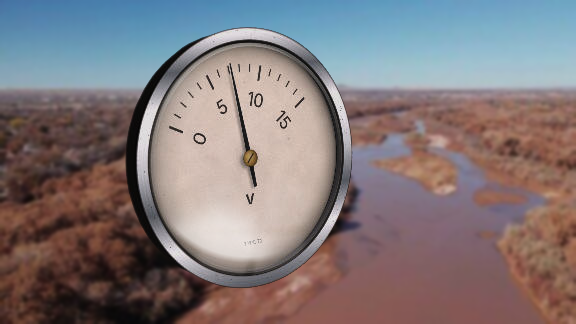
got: {"value": 7, "unit": "V"}
